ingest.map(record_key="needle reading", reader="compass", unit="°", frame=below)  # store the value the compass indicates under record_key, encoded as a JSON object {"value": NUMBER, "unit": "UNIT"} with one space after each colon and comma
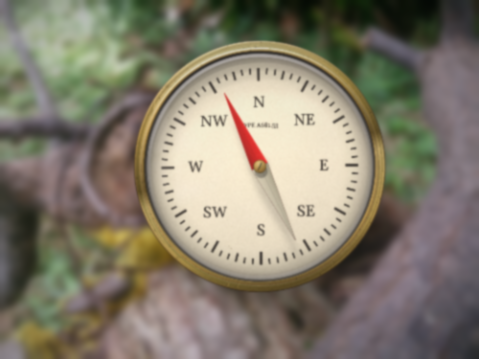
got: {"value": 335, "unit": "°"}
